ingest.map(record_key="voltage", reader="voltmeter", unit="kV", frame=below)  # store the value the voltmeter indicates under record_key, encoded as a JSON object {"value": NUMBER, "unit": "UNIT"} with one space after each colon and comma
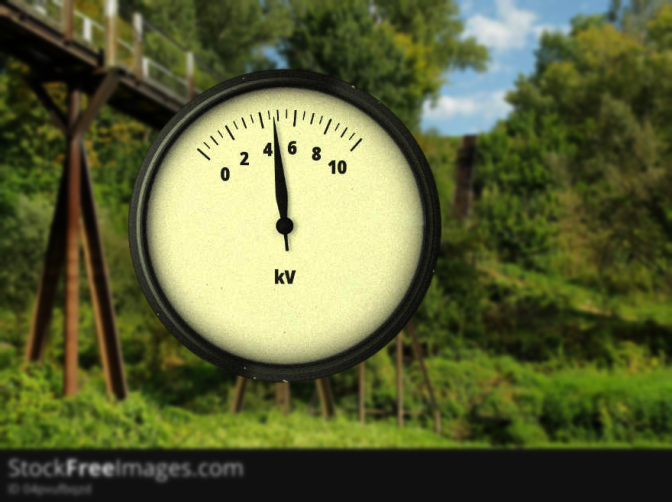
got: {"value": 4.75, "unit": "kV"}
